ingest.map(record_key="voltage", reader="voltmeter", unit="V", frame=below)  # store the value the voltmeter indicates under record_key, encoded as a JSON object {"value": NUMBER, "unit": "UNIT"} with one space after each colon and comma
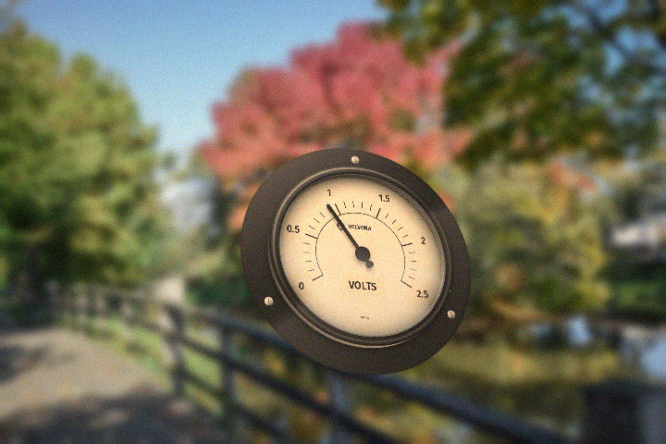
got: {"value": 0.9, "unit": "V"}
